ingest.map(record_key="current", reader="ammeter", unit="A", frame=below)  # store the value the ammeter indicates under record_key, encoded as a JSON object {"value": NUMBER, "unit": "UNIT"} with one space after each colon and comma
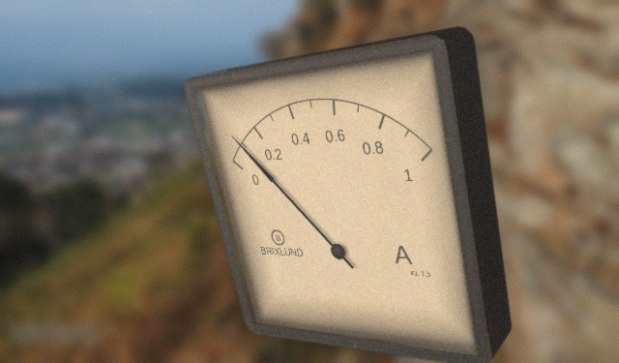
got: {"value": 0.1, "unit": "A"}
